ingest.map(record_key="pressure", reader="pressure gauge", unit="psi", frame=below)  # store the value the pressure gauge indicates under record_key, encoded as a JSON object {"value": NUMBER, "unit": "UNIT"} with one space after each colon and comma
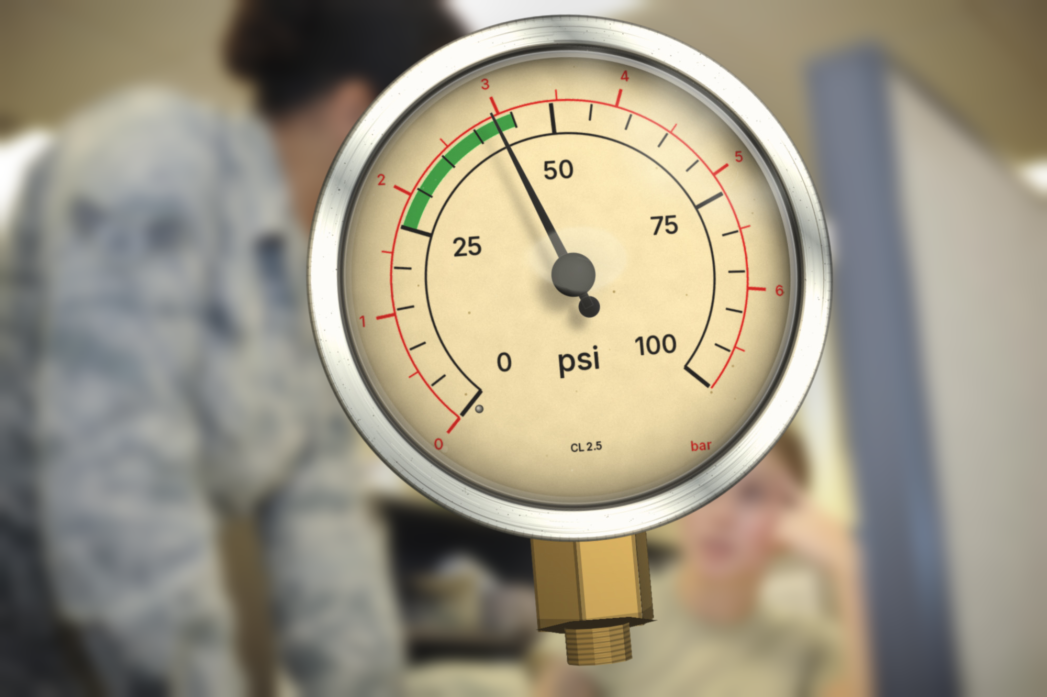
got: {"value": 42.5, "unit": "psi"}
